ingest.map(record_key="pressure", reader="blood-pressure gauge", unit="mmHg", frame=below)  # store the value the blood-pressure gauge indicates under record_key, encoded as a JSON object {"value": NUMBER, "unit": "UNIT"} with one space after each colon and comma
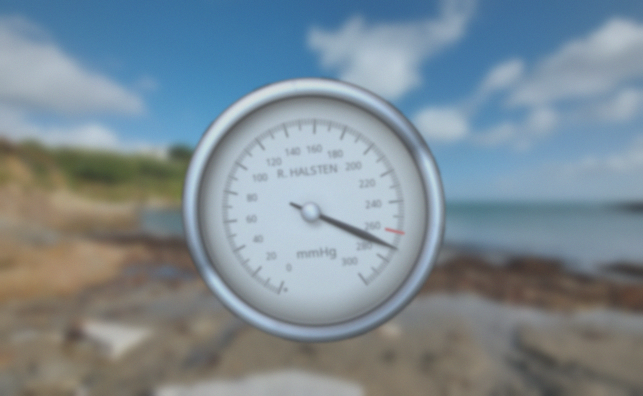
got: {"value": 270, "unit": "mmHg"}
